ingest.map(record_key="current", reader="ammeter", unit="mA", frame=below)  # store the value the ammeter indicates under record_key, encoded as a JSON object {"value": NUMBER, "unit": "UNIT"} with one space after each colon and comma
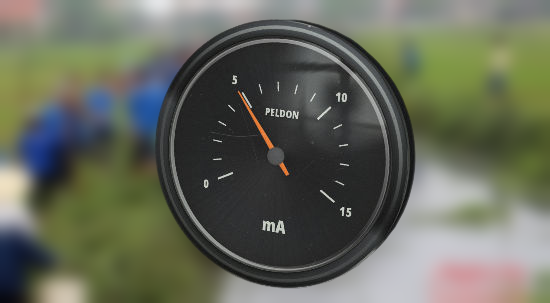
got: {"value": 5, "unit": "mA"}
